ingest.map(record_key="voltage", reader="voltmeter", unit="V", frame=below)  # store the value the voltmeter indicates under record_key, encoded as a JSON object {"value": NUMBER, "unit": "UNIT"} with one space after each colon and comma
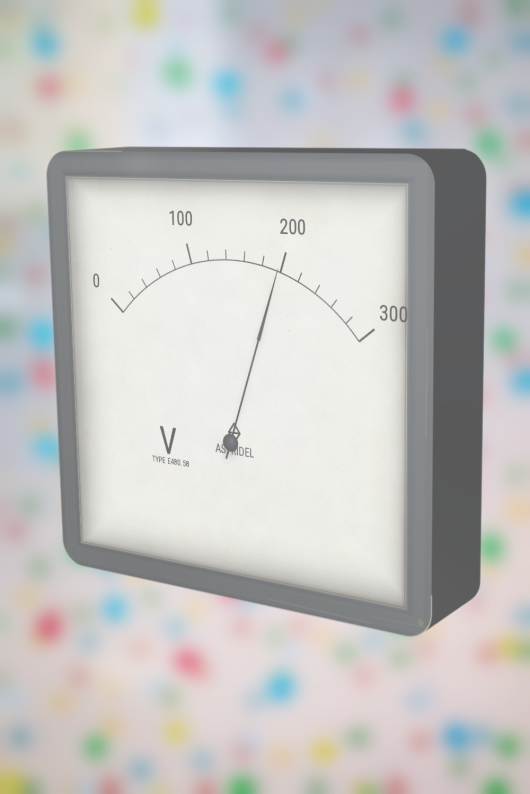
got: {"value": 200, "unit": "V"}
